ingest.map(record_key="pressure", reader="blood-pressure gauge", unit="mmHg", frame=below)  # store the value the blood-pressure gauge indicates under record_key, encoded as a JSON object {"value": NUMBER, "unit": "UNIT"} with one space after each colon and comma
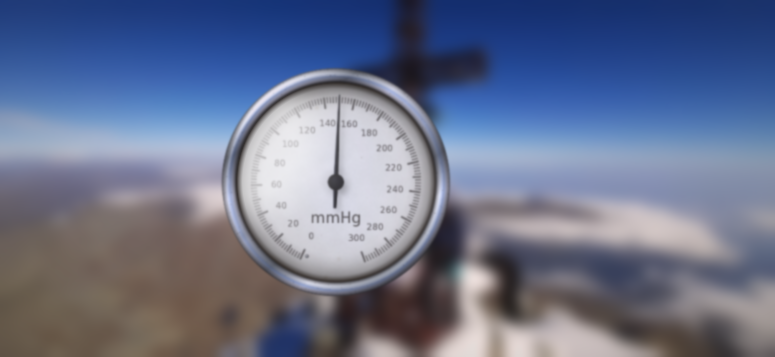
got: {"value": 150, "unit": "mmHg"}
